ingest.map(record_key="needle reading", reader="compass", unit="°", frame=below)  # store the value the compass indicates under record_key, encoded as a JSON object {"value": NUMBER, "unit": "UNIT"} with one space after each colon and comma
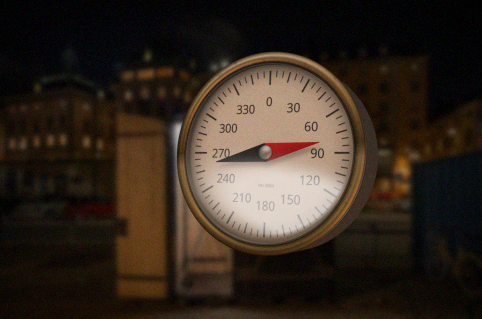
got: {"value": 80, "unit": "°"}
